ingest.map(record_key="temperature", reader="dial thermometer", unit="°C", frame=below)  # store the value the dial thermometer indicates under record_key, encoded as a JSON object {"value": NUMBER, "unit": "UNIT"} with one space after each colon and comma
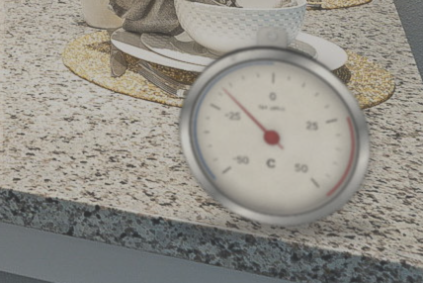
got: {"value": -17.5, "unit": "°C"}
